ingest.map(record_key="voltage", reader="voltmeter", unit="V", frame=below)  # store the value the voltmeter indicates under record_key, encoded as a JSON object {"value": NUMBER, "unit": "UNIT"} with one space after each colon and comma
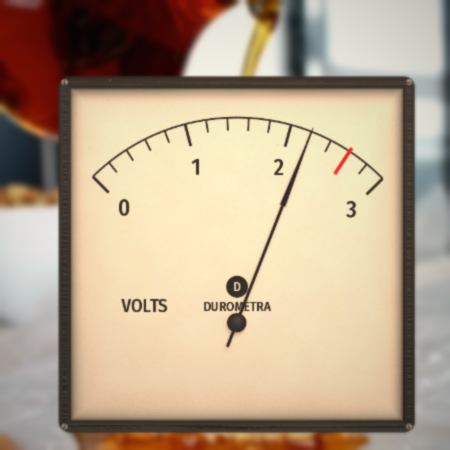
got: {"value": 2.2, "unit": "V"}
